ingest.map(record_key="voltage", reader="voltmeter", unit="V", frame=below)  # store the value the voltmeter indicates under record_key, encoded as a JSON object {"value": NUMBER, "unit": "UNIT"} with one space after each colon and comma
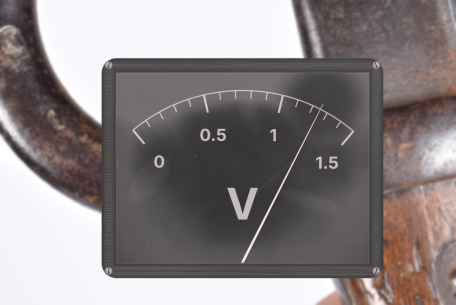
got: {"value": 1.25, "unit": "V"}
